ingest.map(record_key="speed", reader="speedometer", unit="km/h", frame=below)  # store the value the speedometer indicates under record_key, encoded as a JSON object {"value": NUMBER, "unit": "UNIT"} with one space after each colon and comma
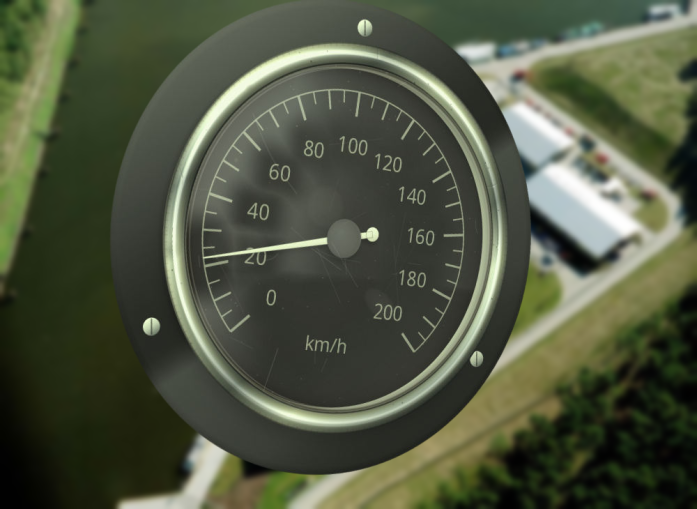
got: {"value": 22.5, "unit": "km/h"}
